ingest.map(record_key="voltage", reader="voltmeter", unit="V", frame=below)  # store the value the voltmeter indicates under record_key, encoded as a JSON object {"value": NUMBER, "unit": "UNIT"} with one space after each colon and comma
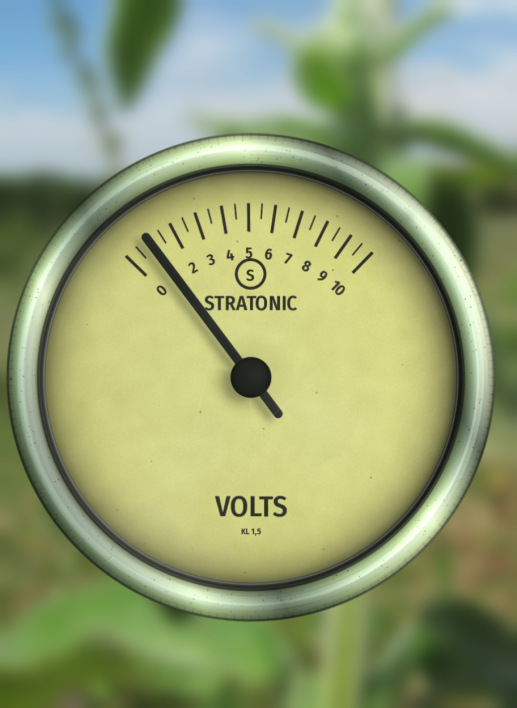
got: {"value": 1, "unit": "V"}
